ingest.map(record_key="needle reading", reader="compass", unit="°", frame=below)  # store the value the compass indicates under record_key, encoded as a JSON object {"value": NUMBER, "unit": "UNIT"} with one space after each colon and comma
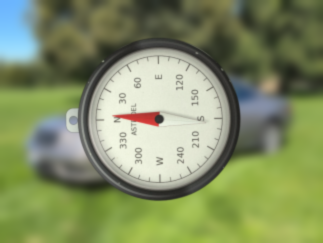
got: {"value": 5, "unit": "°"}
